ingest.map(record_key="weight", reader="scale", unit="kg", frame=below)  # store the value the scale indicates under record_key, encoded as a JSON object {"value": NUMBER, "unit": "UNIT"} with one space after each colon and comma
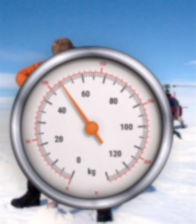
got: {"value": 50, "unit": "kg"}
